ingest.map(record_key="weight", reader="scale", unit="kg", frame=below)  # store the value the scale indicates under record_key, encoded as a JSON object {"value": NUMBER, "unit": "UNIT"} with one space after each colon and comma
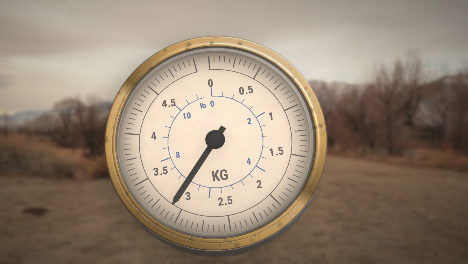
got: {"value": 3.1, "unit": "kg"}
